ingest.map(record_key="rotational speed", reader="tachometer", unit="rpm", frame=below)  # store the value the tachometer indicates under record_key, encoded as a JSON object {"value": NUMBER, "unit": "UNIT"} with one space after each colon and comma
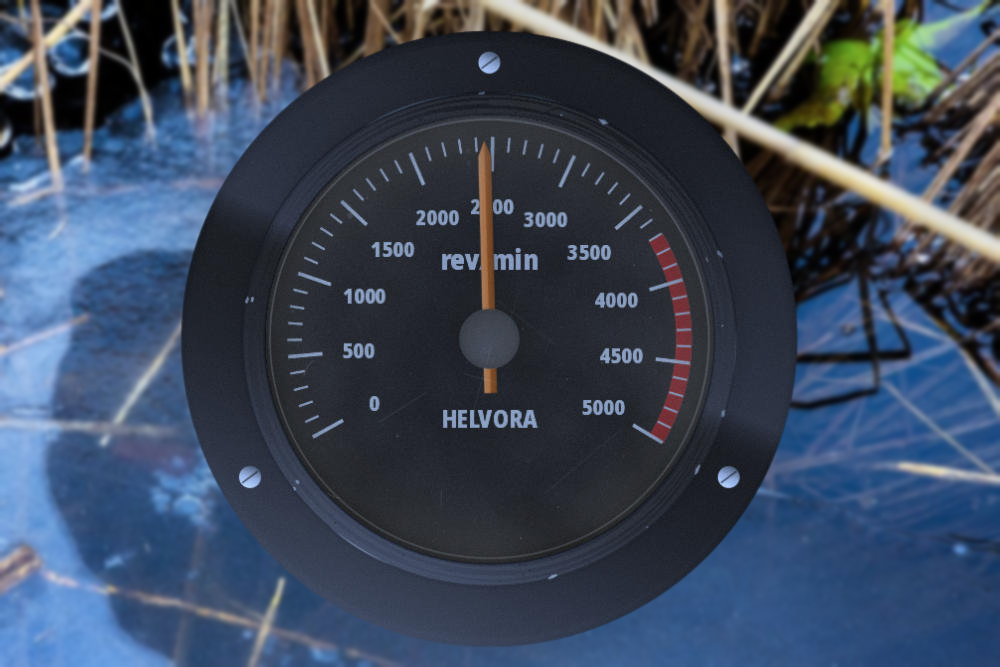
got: {"value": 2450, "unit": "rpm"}
